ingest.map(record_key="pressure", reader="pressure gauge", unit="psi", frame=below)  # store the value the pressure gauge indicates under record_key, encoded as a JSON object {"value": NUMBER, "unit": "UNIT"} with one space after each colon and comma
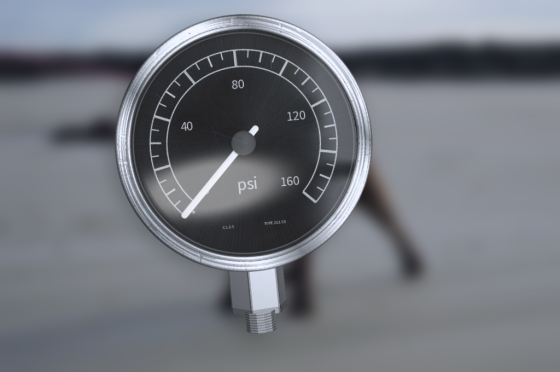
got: {"value": 0, "unit": "psi"}
